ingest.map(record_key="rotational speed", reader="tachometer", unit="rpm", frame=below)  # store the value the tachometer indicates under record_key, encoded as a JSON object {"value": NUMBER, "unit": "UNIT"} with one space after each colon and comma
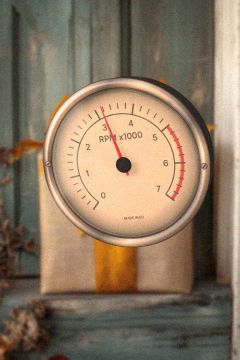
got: {"value": 3200, "unit": "rpm"}
